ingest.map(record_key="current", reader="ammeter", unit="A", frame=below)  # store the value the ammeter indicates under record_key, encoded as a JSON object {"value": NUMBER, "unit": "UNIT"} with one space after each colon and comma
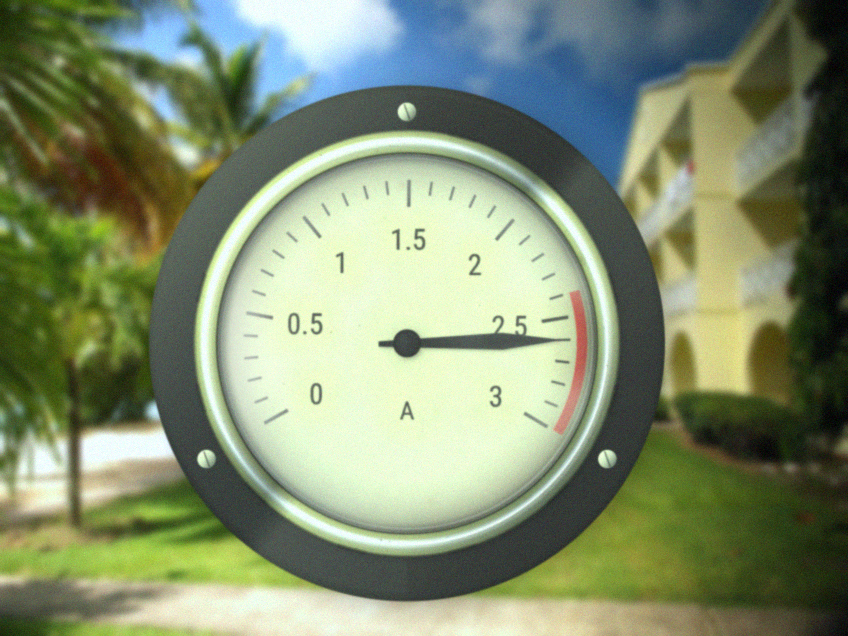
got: {"value": 2.6, "unit": "A"}
